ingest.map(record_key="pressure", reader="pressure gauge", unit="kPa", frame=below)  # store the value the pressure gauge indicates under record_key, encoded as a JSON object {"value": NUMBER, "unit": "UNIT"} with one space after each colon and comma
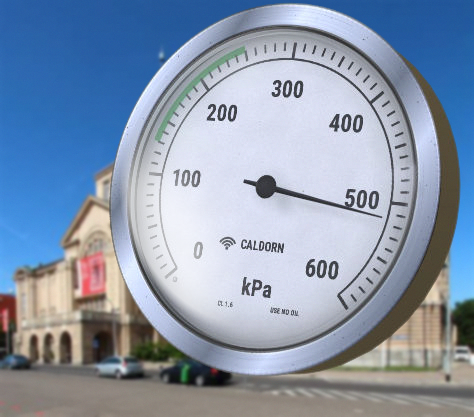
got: {"value": 515, "unit": "kPa"}
